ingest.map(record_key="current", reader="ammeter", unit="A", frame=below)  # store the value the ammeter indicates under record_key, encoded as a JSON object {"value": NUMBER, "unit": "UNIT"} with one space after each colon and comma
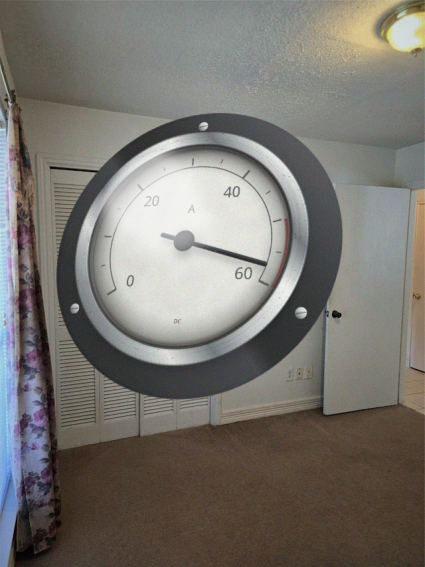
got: {"value": 57.5, "unit": "A"}
